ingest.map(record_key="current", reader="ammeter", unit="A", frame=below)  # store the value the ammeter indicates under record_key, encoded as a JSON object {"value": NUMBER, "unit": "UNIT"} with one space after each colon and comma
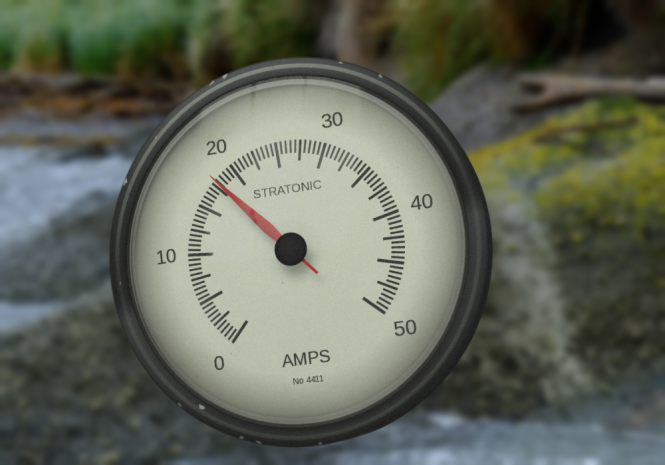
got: {"value": 18, "unit": "A"}
